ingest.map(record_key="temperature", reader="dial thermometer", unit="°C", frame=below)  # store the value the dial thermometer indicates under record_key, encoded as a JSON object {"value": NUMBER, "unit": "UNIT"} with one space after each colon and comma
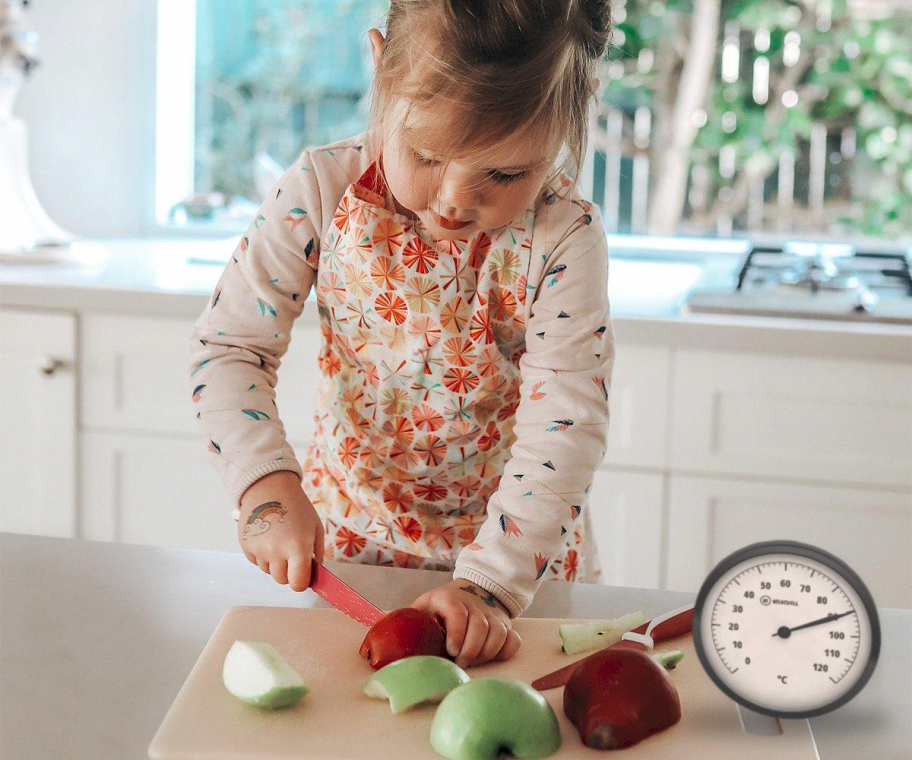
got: {"value": 90, "unit": "°C"}
